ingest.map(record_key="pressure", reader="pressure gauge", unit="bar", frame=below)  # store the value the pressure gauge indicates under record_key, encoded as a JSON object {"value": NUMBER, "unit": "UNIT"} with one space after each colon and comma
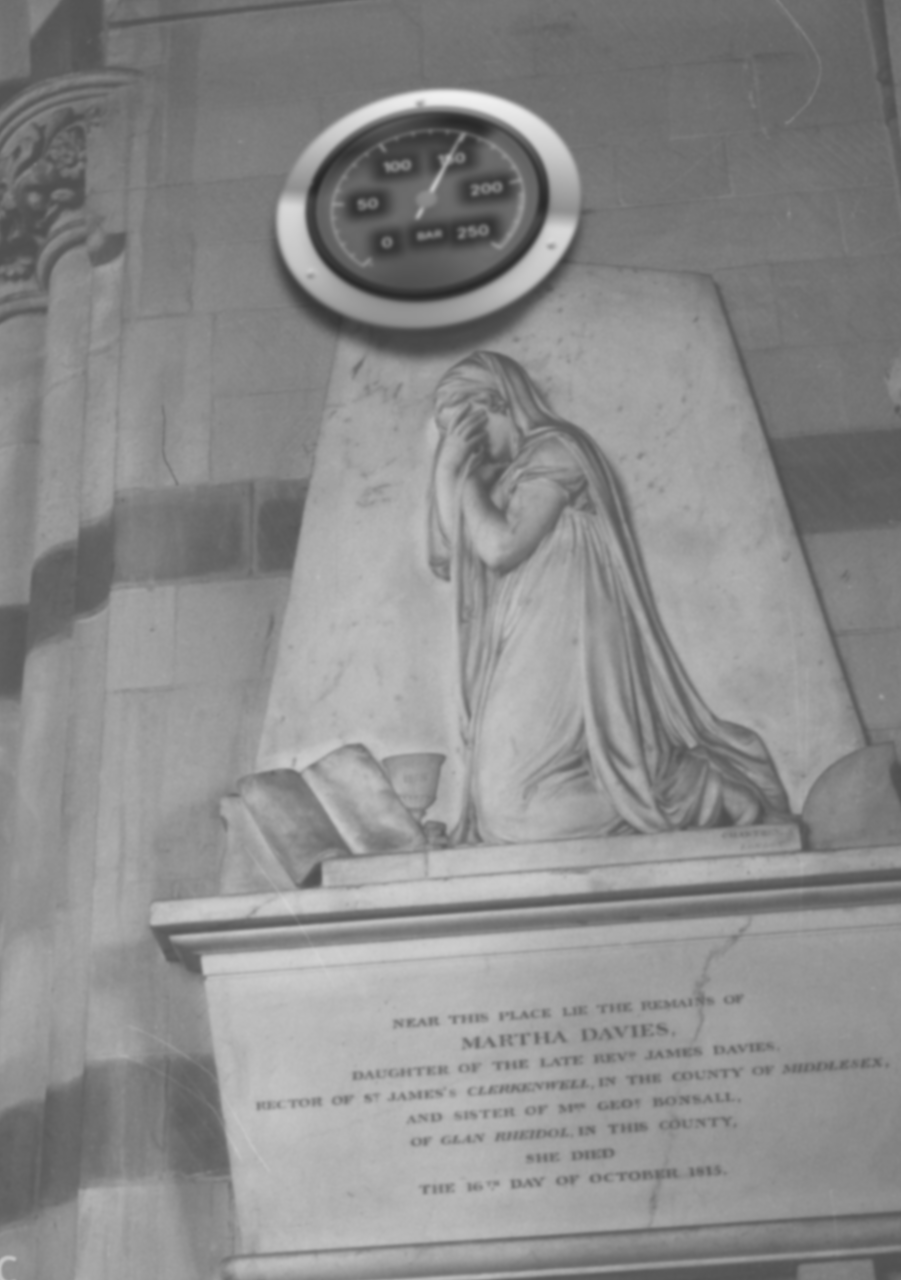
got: {"value": 150, "unit": "bar"}
